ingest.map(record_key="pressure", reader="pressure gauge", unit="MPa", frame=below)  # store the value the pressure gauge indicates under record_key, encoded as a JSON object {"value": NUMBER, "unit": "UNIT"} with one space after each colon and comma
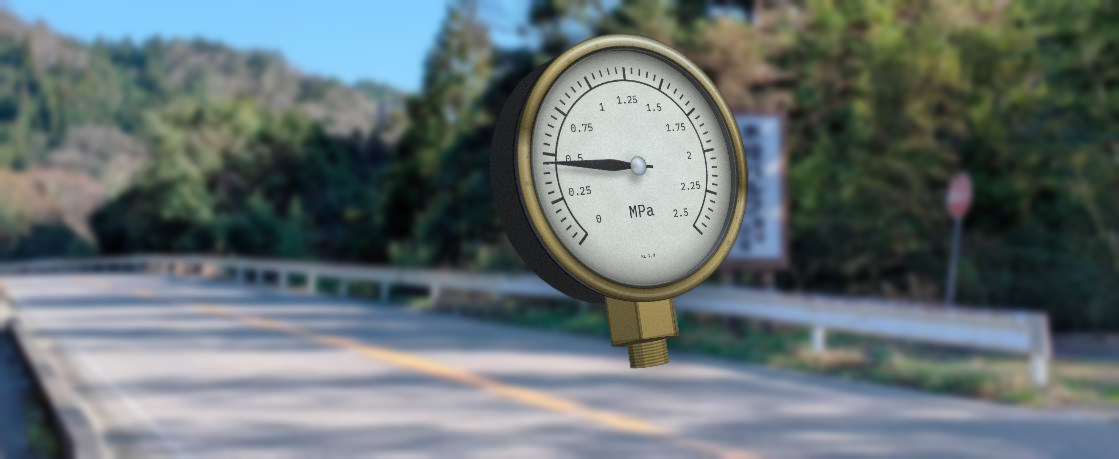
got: {"value": 0.45, "unit": "MPa"}
